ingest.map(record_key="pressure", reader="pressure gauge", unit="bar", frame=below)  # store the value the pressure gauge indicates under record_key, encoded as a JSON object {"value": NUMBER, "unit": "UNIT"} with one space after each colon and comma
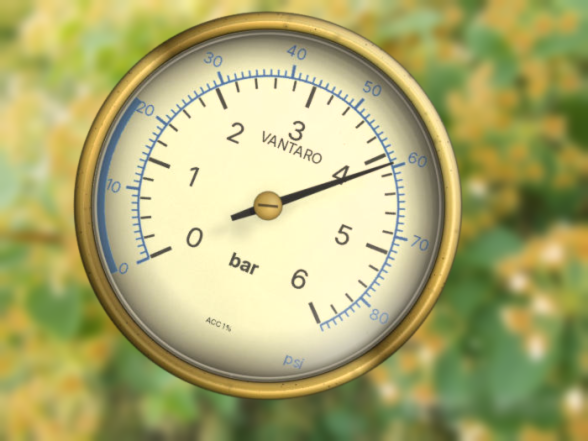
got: {"value": 4.1, "unit": "bar"}
